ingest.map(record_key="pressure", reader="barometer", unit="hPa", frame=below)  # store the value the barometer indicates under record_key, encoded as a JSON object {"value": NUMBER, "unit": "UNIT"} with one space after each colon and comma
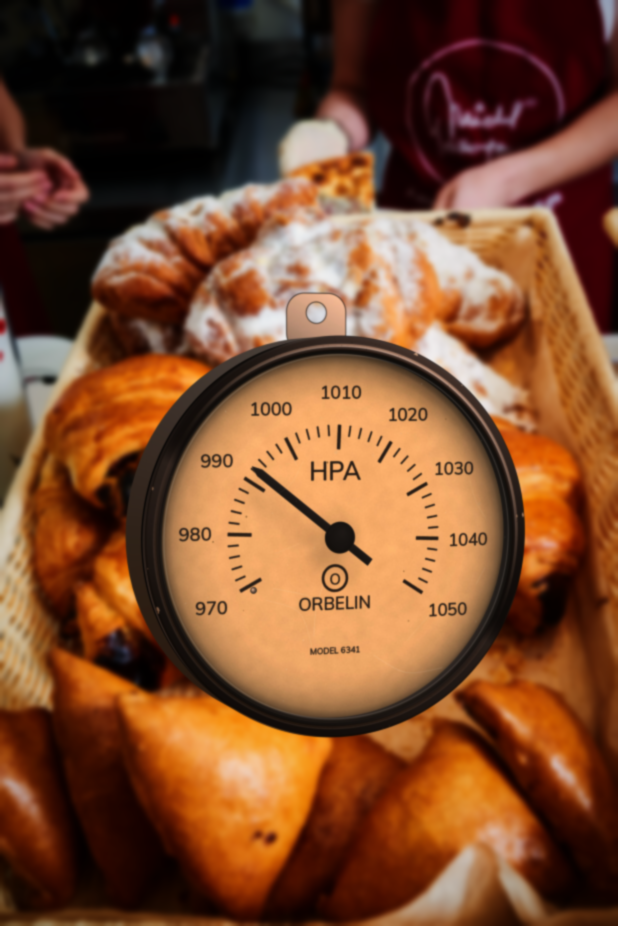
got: {"value": 992, "unit": "hPa"}
